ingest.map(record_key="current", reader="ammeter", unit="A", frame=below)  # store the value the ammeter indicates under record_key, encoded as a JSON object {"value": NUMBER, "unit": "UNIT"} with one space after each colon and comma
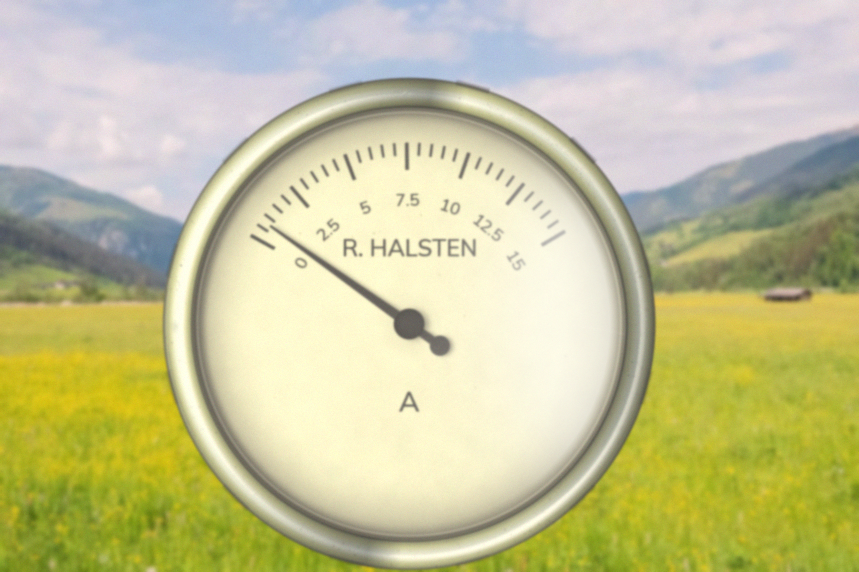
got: {"value": 0.75, "unit": "A"}
